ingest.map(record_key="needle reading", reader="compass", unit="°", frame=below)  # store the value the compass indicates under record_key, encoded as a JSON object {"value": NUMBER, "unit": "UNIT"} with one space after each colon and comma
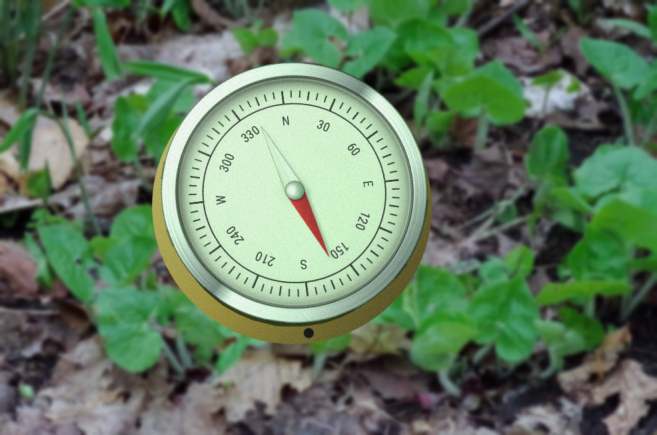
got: {"value": 160, "unit": "°"}
